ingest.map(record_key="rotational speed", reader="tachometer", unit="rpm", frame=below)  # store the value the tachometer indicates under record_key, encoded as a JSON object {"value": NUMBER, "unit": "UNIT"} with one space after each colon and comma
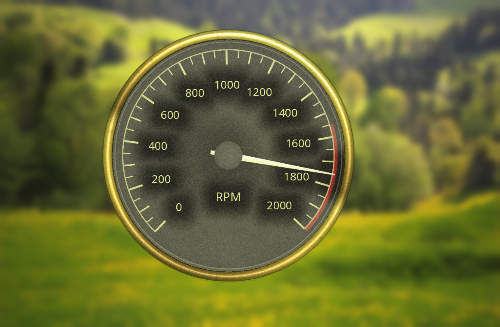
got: {"value": 1750, "unit": "rpm"}
